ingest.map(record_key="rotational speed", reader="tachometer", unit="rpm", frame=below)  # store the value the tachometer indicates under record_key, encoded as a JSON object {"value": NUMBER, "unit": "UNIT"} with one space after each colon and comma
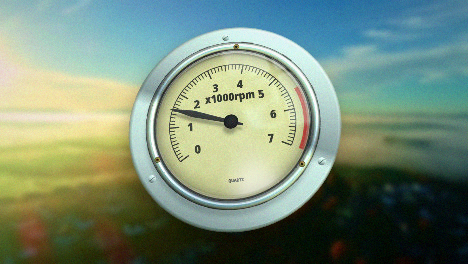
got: {"value": 1500, "unit": "rpm"}
